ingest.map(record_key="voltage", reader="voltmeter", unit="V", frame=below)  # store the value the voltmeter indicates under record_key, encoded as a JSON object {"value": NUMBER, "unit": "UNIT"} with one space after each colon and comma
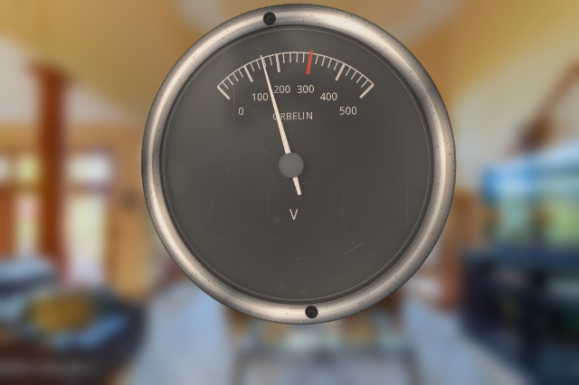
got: {"value": 160, "unit": "V"}
